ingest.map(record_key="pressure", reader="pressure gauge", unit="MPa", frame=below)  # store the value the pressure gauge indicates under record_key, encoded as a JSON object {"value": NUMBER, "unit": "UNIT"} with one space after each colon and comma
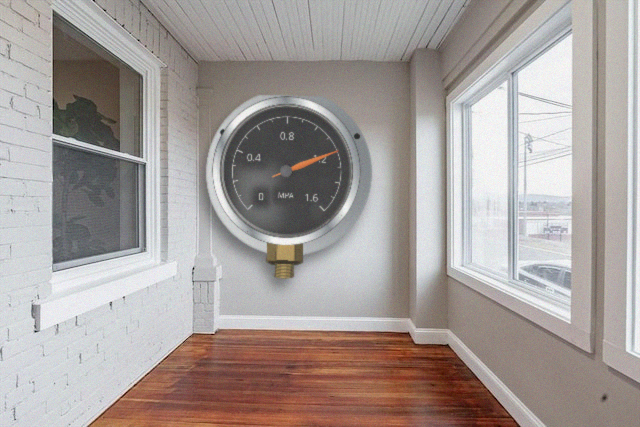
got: {"value": 1.2, "unit": "MPa"}
